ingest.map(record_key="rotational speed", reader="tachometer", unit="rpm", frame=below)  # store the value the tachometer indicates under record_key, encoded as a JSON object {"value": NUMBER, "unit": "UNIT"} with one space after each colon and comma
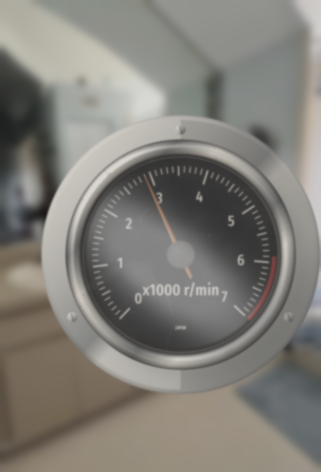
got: {"value": 2900, "unit": "rpm"}
